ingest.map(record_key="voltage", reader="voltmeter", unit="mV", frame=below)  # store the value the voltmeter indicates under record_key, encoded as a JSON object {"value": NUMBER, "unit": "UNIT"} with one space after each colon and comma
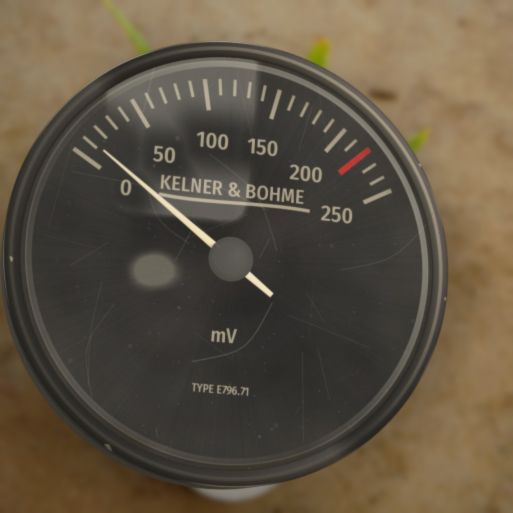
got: {"value": 10, "unit": "mV"}
